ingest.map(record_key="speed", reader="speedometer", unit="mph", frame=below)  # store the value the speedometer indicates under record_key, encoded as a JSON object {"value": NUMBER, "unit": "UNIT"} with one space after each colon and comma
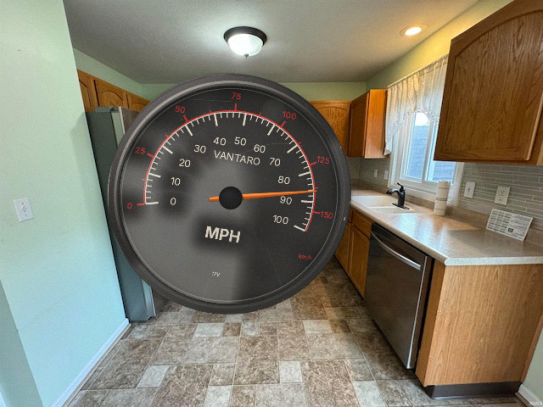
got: {"value": 86, "unit": "mph"}
